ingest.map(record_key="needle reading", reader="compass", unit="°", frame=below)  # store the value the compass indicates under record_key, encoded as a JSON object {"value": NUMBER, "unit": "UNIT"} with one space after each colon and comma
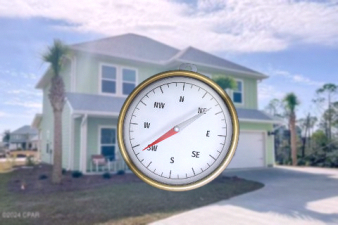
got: {"value": 230, "unit": "°"}
